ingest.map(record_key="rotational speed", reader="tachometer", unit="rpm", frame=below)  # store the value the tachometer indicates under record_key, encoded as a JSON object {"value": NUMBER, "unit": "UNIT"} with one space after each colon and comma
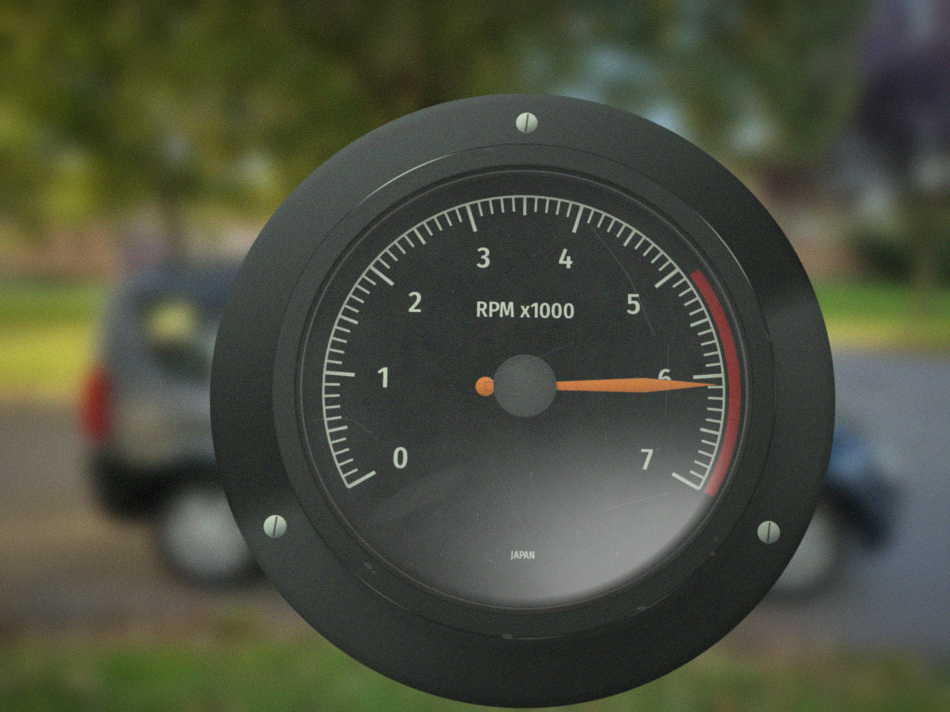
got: {"value": 6100, "unit": "rpm"}
